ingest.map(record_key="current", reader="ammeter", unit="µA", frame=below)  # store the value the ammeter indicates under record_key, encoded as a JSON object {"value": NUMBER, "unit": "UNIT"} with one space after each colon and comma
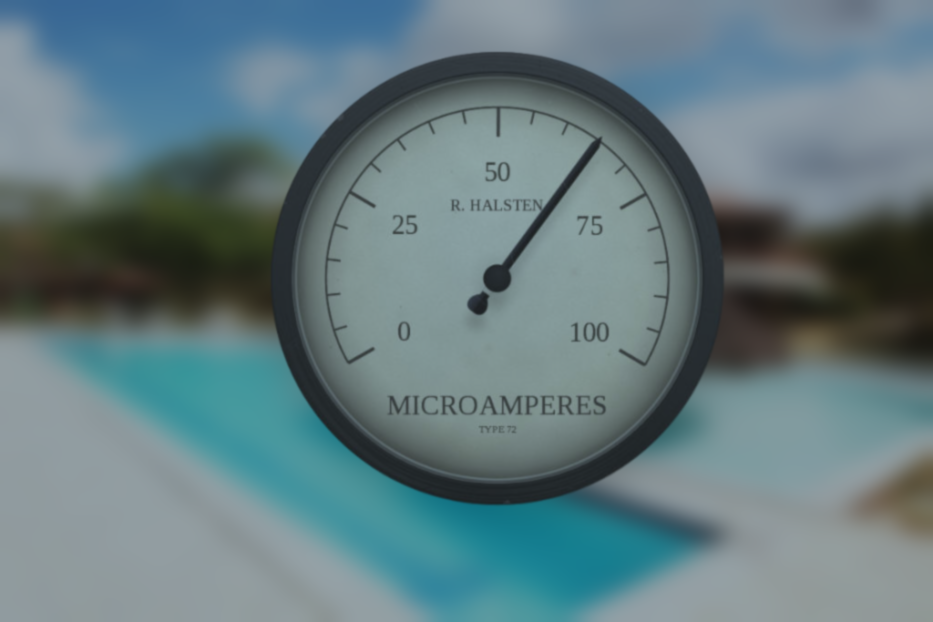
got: {"value": 65, "unit": "µA"}
